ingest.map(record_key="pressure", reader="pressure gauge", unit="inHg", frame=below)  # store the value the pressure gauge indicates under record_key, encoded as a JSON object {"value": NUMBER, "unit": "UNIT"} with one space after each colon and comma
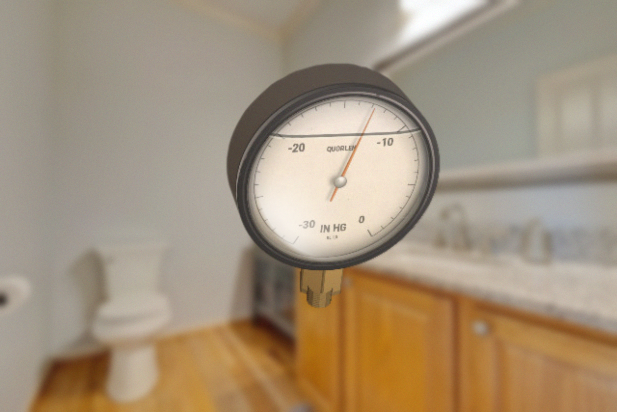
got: {"value": -13, "unit": "inHg"}
